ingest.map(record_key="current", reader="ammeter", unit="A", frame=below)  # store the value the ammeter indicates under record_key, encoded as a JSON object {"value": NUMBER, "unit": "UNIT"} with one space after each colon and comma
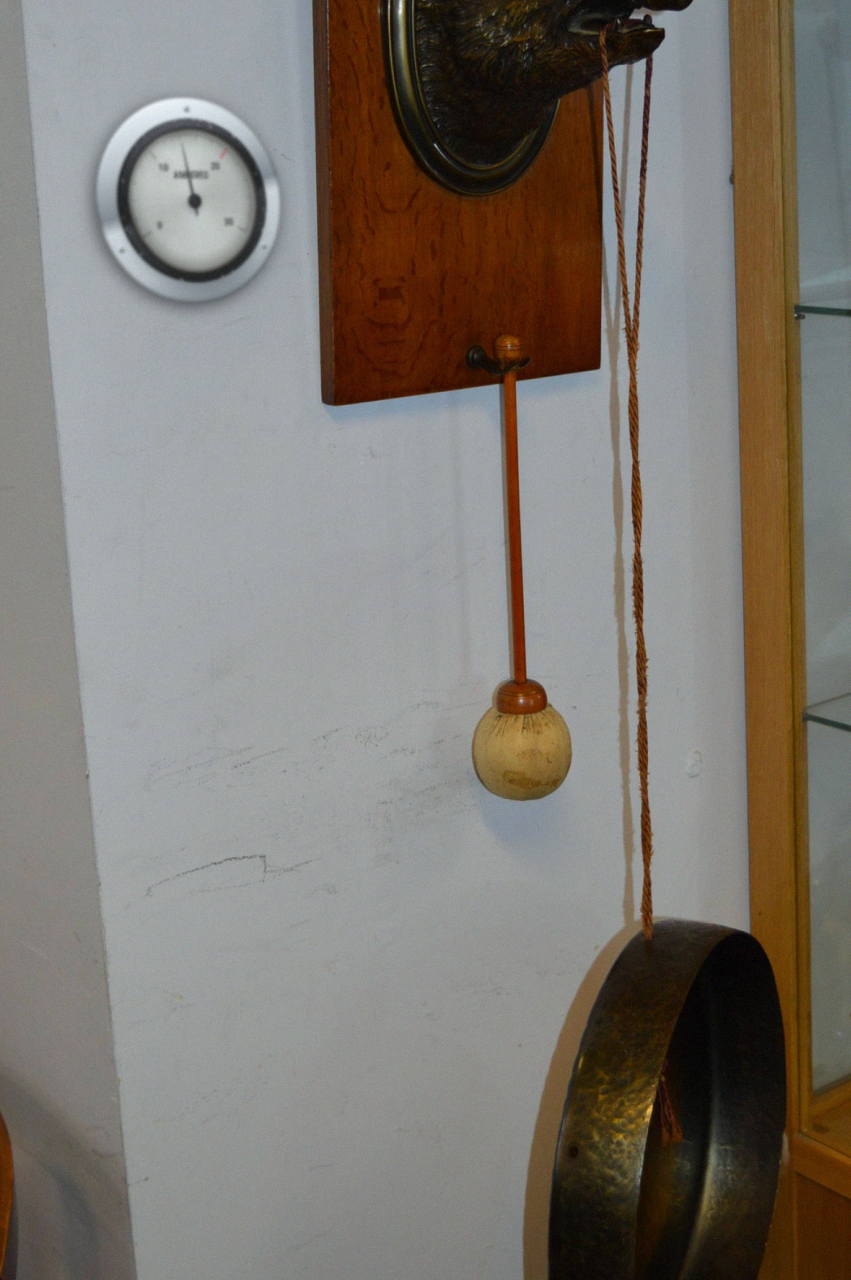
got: {"value": 14, "unit": "A"}
